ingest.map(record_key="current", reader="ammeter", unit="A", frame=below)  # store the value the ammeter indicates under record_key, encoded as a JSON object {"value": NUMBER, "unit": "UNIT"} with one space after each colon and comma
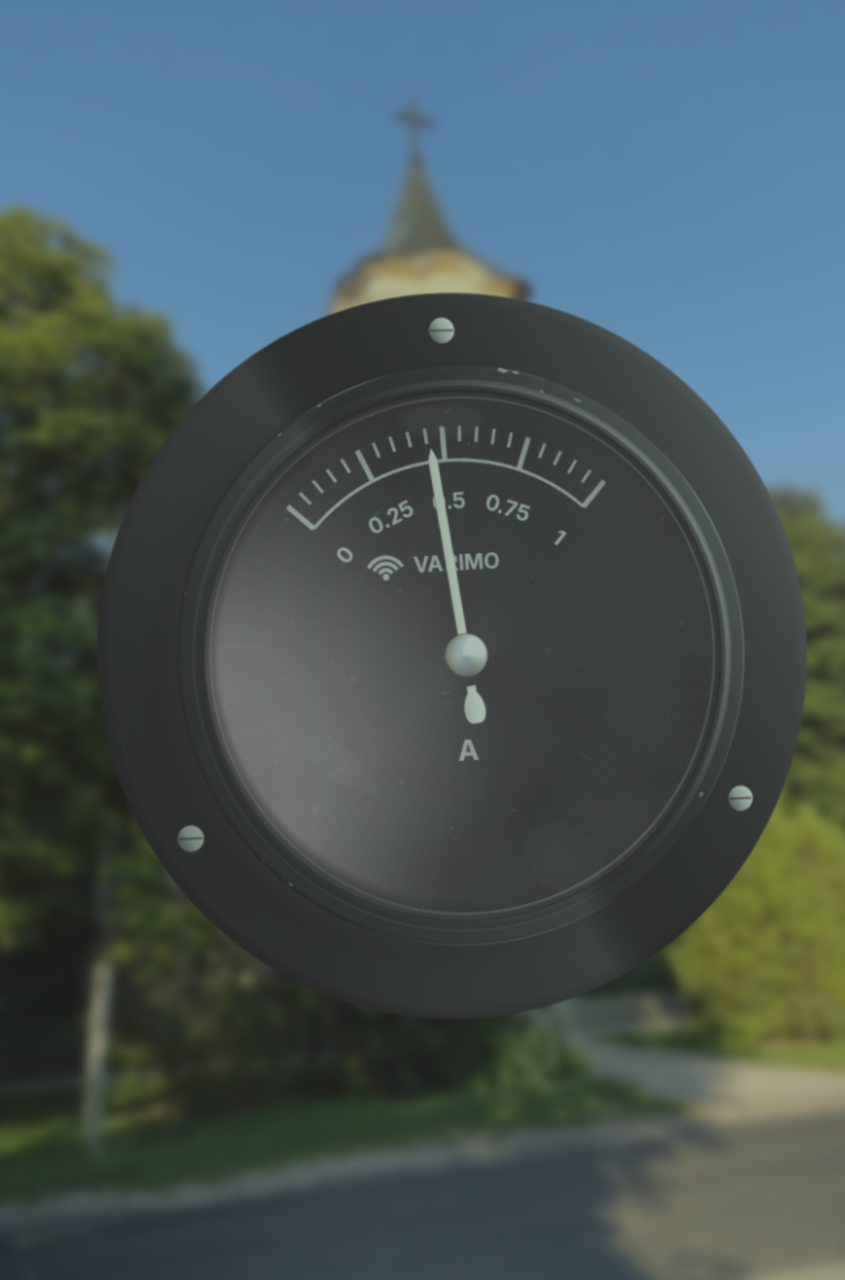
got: {"value": 0.45, "unit": "A"}
